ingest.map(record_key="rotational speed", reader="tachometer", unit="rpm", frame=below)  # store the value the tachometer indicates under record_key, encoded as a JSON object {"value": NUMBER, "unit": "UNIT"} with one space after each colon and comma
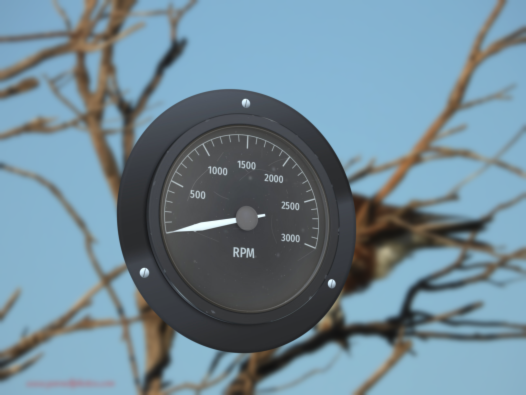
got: {"value": 0, "unit": "rpm"}
